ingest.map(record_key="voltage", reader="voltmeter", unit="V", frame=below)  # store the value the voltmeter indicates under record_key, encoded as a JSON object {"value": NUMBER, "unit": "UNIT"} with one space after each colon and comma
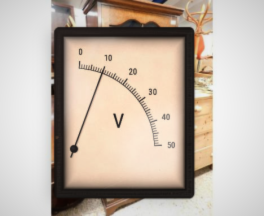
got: {"value": 10, "unit": "V"}
